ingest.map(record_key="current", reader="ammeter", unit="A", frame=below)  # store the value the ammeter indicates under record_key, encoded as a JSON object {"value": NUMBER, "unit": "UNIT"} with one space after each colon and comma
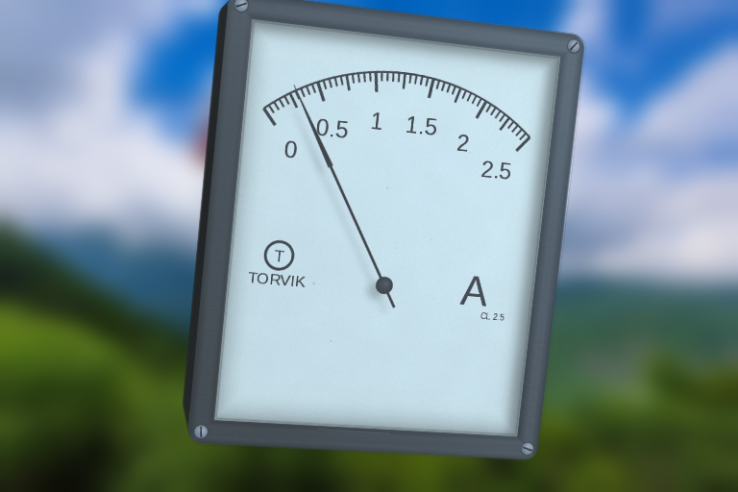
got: {"value": 0.3, "unit": "A"}
